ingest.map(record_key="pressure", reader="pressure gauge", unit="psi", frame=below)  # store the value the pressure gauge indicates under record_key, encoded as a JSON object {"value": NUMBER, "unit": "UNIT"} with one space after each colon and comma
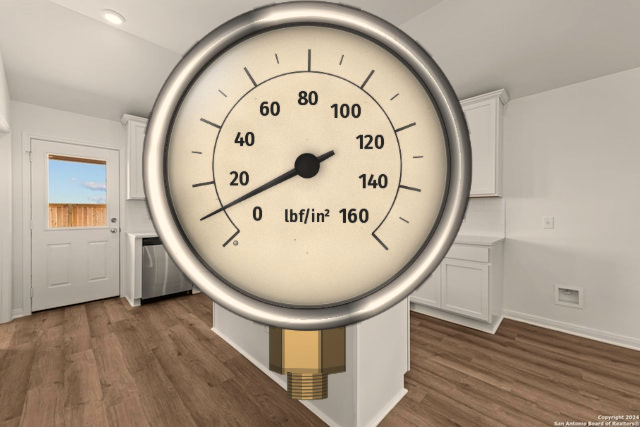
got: {"value": 10, "unit": "psi"}
